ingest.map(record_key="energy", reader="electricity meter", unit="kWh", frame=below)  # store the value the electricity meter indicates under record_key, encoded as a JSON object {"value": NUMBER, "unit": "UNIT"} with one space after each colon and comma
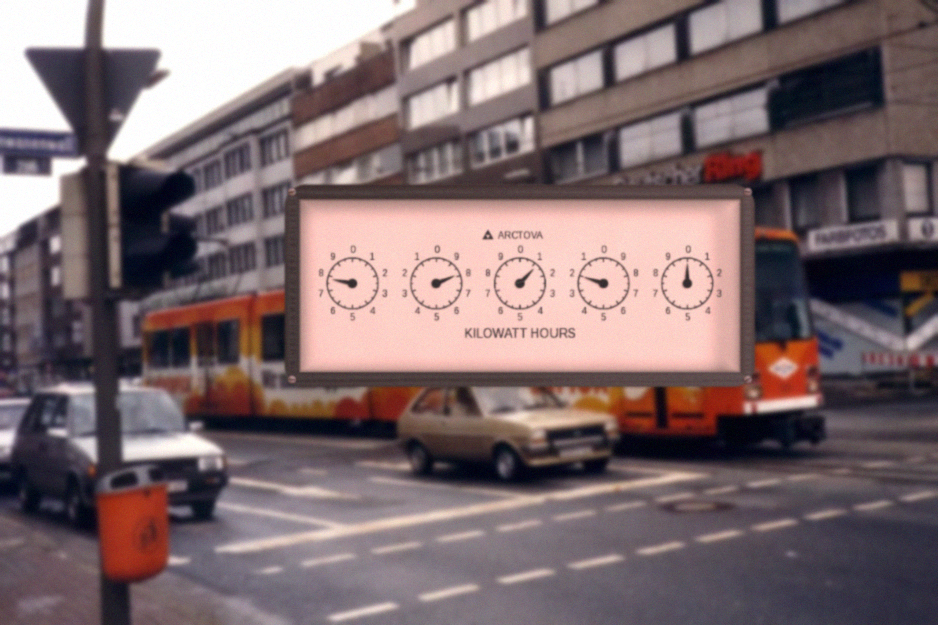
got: {"value": 78120, "unit": "kWh"}
